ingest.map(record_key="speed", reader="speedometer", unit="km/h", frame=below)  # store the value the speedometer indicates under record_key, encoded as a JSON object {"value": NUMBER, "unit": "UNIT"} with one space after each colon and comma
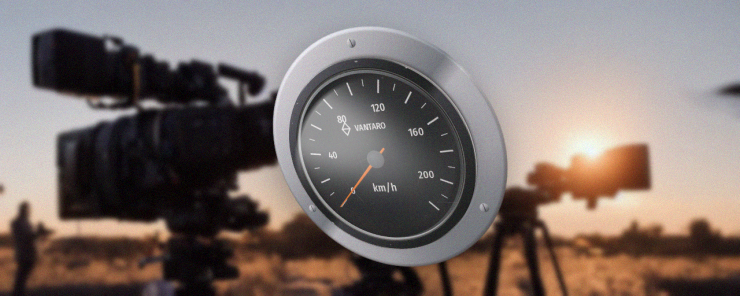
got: {"value": 0, "unit": "km/h"}
